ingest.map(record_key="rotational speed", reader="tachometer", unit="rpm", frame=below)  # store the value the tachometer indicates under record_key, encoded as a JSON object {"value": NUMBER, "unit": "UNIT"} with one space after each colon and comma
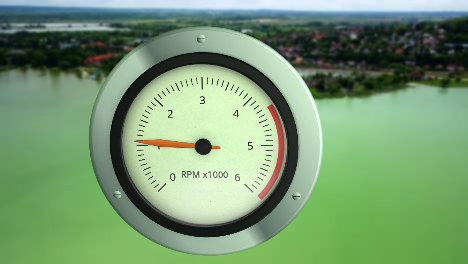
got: {"value": 1100, "unit": "rpm"}
